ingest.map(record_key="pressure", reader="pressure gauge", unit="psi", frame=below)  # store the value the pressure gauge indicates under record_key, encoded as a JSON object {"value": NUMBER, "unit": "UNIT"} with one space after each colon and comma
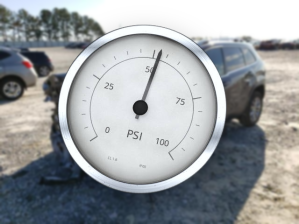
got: {"value": 52.5, "unit": "psi"}
